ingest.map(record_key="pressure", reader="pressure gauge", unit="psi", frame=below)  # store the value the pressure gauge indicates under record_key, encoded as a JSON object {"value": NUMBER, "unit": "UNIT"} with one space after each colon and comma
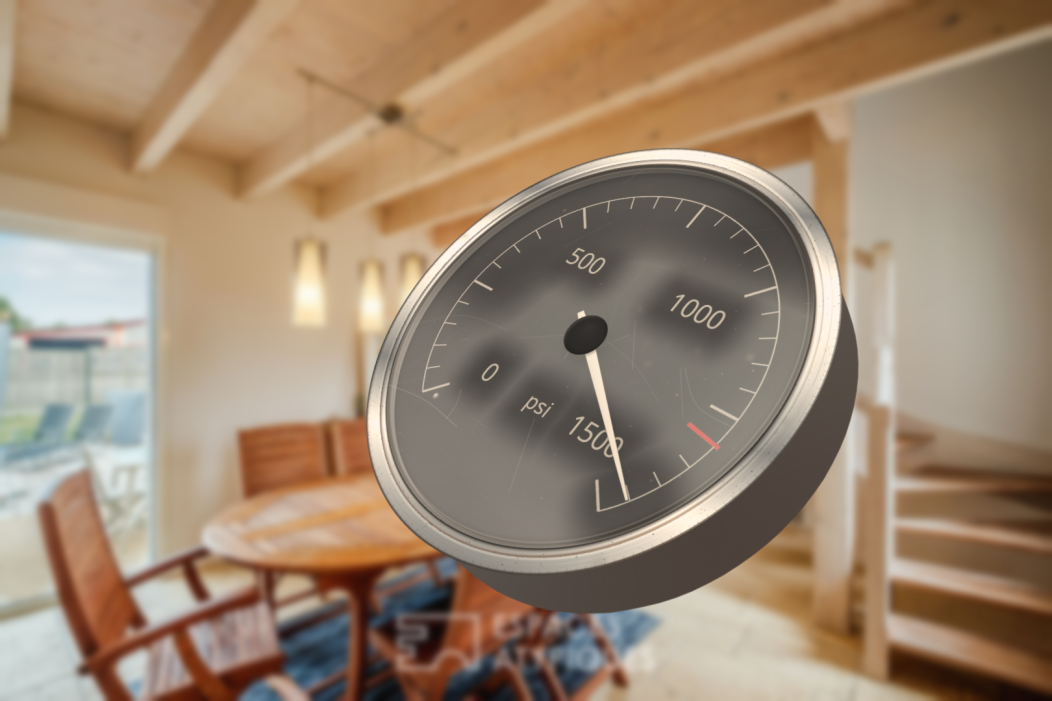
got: {"value": 1450, "unit": "psi"}
